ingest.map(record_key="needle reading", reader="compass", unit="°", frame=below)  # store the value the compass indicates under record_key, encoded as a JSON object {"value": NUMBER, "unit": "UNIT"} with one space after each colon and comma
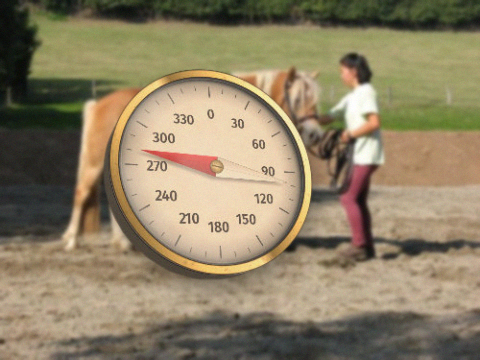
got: {"value": 280, "unit": "°"}
